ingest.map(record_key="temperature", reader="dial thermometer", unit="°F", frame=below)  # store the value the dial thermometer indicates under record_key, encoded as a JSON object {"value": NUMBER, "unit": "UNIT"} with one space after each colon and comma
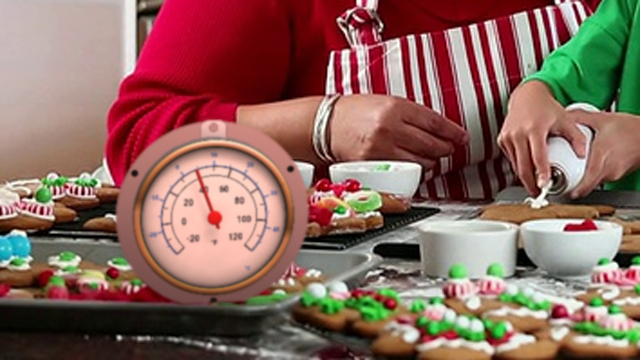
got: {"value": 40, "unit": "°F"}
